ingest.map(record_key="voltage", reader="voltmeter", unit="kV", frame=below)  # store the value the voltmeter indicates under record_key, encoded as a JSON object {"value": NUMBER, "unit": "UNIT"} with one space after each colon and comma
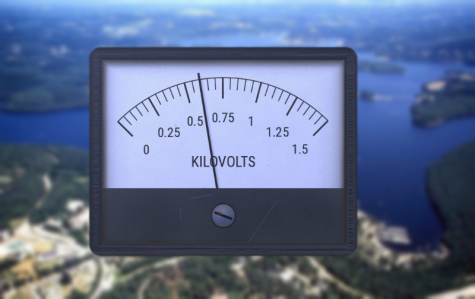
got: {"value": 0.6, "unit": "kV"}
